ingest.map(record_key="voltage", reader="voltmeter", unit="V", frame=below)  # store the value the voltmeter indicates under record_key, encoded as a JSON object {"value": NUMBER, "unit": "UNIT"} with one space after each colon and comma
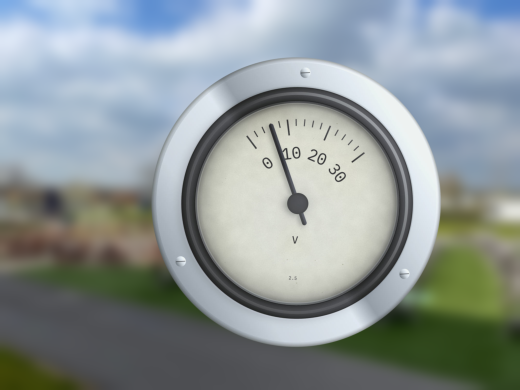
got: {"value": 6, "unit": "V"}
